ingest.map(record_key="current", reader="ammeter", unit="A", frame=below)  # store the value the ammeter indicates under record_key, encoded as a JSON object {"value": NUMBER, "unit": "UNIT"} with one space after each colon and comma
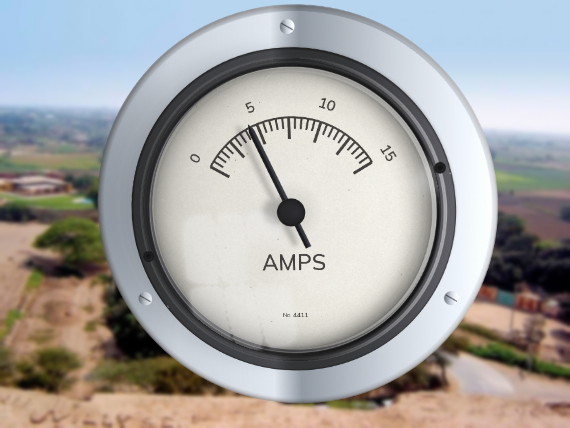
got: {"value": 4.5, "unit": "A"}
